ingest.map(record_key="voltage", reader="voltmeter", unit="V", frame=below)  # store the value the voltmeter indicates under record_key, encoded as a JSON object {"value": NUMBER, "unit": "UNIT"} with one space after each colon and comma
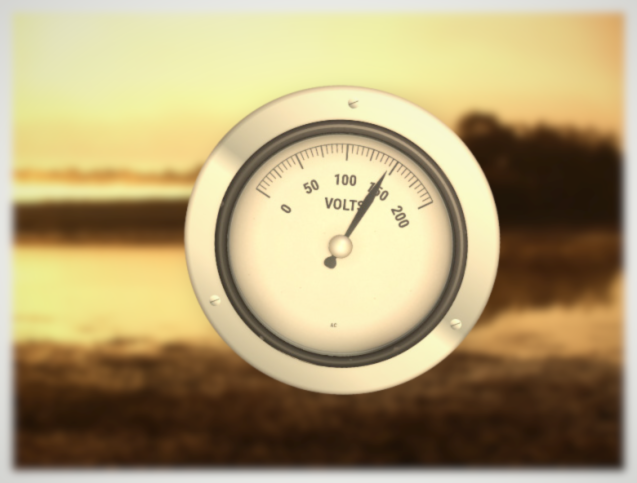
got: {"value": 145, "unit": "V"}
